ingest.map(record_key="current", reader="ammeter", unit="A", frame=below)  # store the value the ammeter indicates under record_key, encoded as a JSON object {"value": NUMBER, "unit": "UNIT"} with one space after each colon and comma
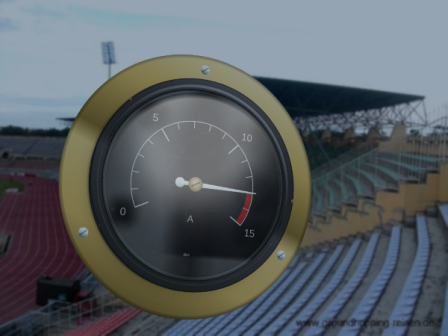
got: {"value": 13, "unit": "A"}
